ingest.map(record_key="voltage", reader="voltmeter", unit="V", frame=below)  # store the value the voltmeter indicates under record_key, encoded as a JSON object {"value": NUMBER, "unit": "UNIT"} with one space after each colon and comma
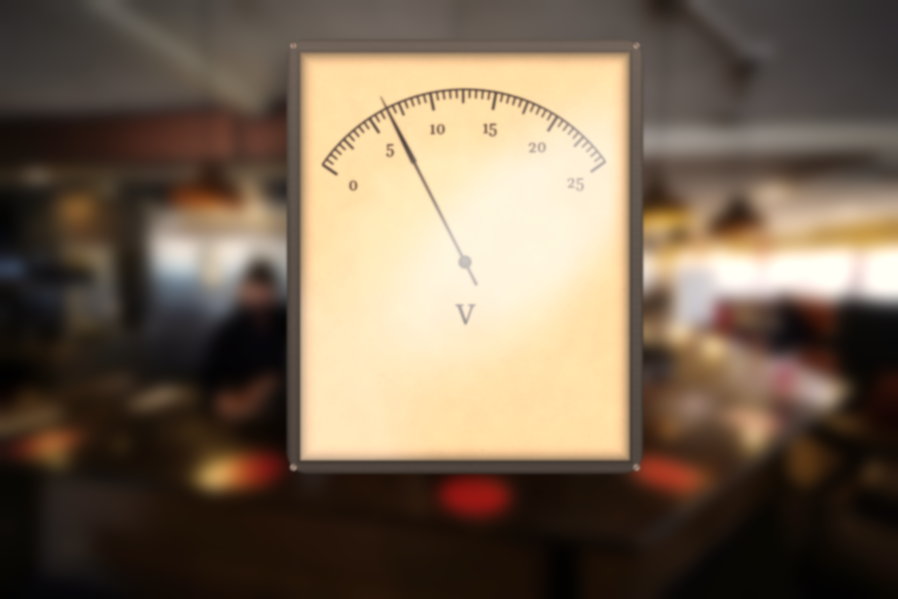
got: {"value": 6.5, "unit": "V"}
